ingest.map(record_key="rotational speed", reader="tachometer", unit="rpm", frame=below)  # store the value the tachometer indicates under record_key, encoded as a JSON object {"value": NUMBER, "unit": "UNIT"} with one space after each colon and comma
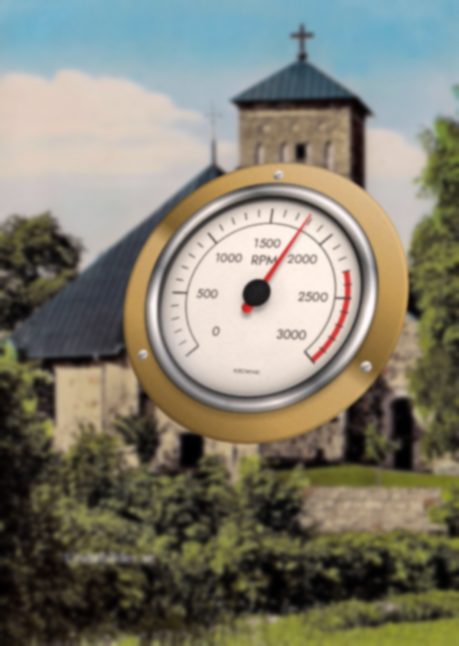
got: {"value": 1800, "unit": "rpm"}
